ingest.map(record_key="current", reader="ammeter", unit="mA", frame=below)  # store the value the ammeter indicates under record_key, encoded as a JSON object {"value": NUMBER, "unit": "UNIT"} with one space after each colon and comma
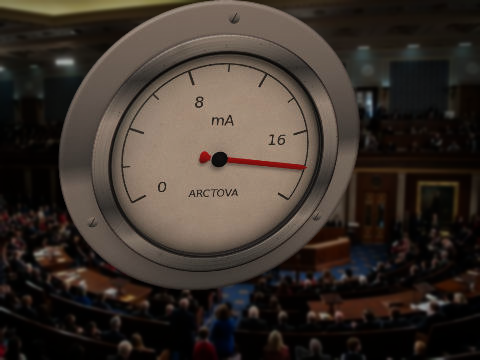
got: {"value": 18, "unit": "mA"}
